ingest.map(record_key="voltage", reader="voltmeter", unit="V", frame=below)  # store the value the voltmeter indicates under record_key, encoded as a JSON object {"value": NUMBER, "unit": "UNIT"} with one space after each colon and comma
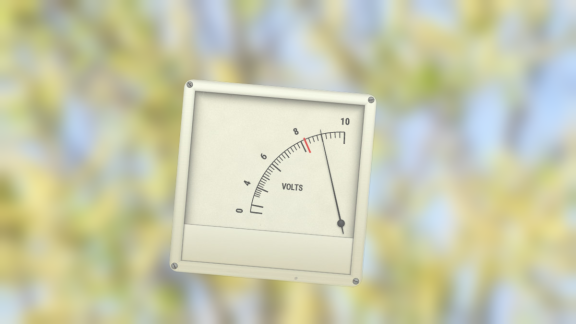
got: {"value": 9, "unit": "V"}
